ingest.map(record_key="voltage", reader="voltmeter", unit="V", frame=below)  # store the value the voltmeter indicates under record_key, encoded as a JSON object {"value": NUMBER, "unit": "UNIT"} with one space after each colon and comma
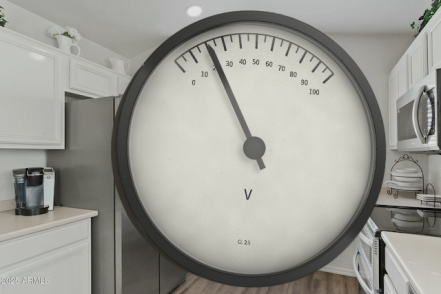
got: {"value": 20, "unit": "V"}
